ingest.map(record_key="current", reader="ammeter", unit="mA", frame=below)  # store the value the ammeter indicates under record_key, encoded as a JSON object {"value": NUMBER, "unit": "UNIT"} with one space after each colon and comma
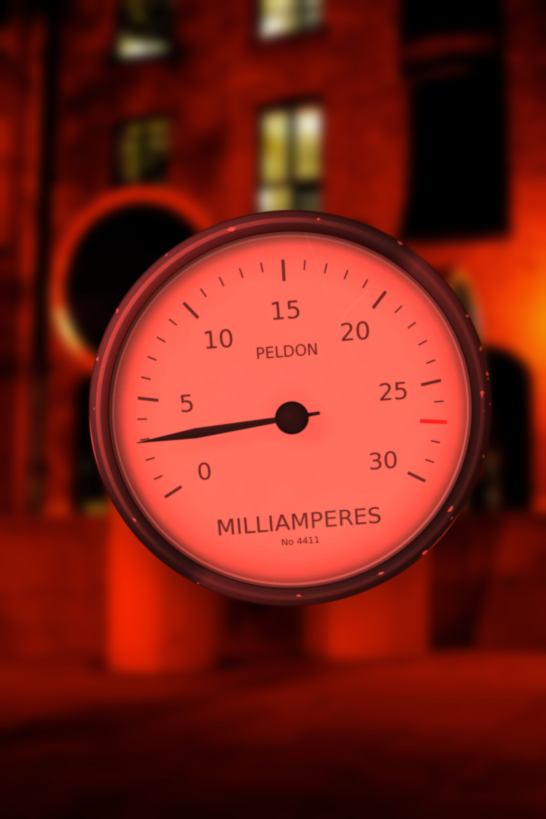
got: {"value": 3, "unit": "mA"}
